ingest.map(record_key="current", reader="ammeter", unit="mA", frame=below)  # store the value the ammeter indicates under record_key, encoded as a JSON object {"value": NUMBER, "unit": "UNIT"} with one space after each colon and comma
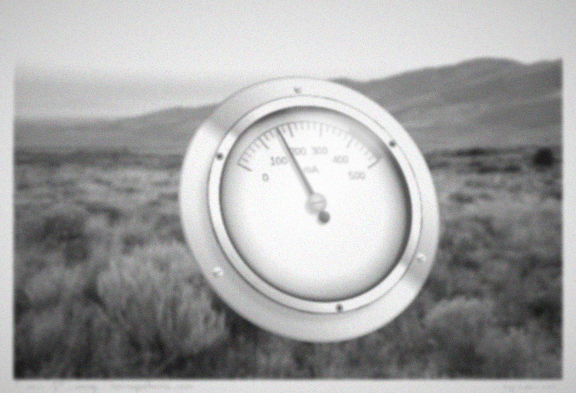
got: {"value": 160, "unit": "mA"}
